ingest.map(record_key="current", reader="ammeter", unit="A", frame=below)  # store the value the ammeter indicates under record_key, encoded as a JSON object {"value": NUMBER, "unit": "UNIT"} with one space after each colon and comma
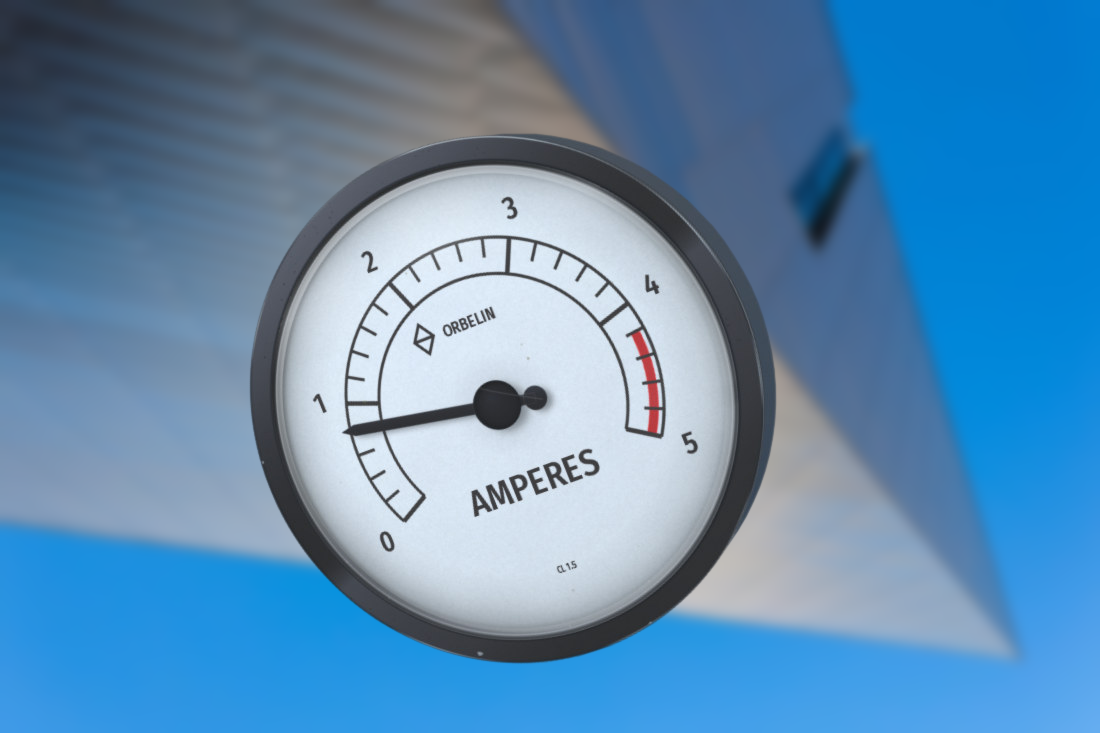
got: {"value": 0.8, "unit": "A"}
